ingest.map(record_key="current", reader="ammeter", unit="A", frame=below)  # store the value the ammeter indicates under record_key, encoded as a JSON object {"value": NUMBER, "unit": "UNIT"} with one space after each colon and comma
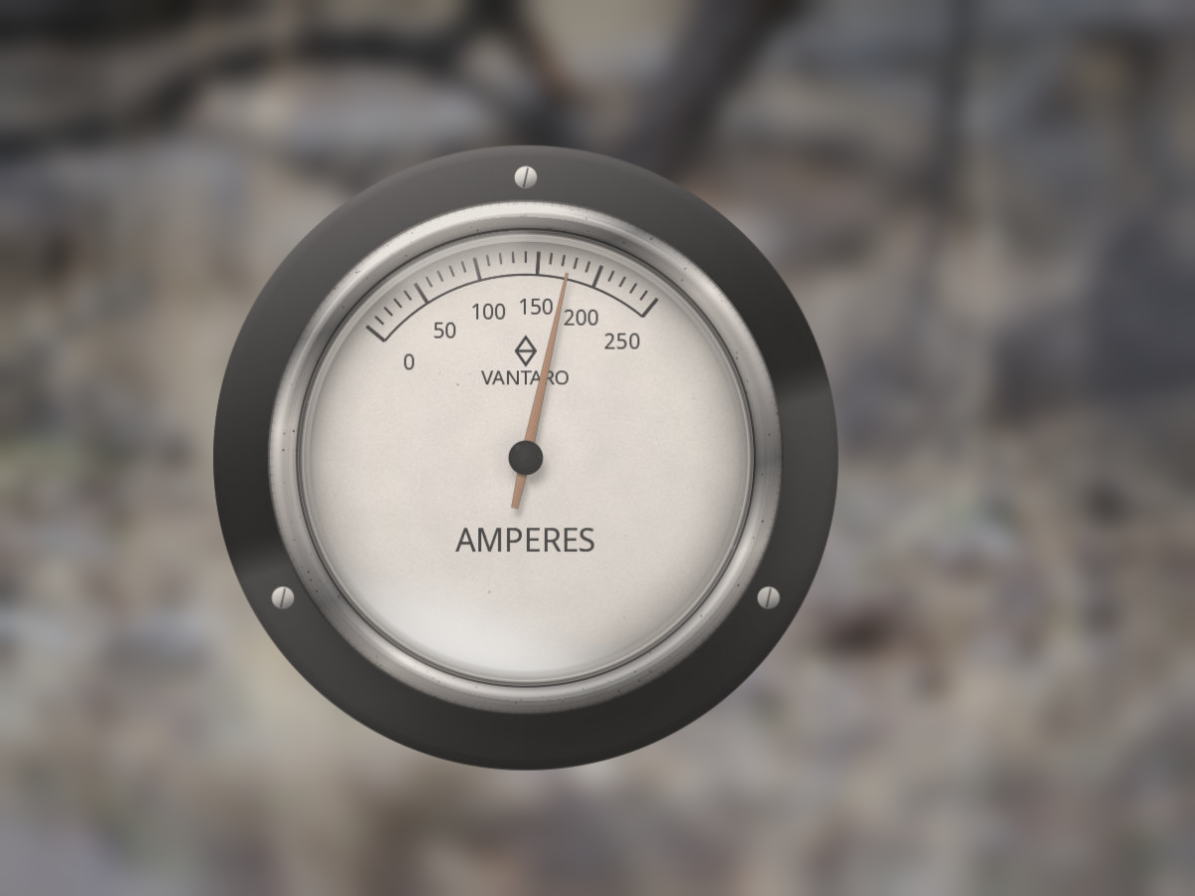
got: {"value": 175, "unit": "A"}
